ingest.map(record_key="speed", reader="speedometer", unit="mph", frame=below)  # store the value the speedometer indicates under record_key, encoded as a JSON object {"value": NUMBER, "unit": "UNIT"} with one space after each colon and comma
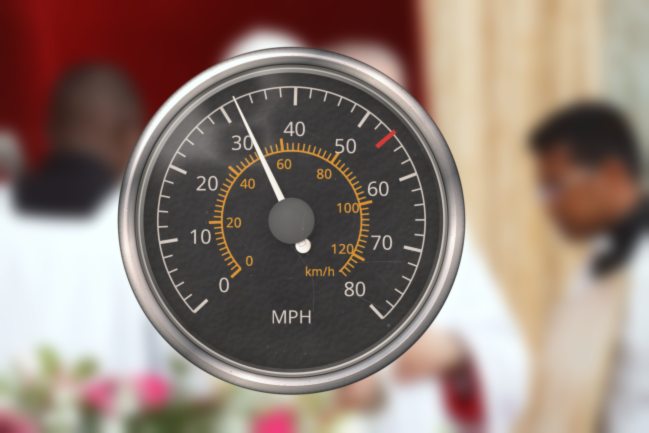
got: {"value": 32, "unit": "mph"}
